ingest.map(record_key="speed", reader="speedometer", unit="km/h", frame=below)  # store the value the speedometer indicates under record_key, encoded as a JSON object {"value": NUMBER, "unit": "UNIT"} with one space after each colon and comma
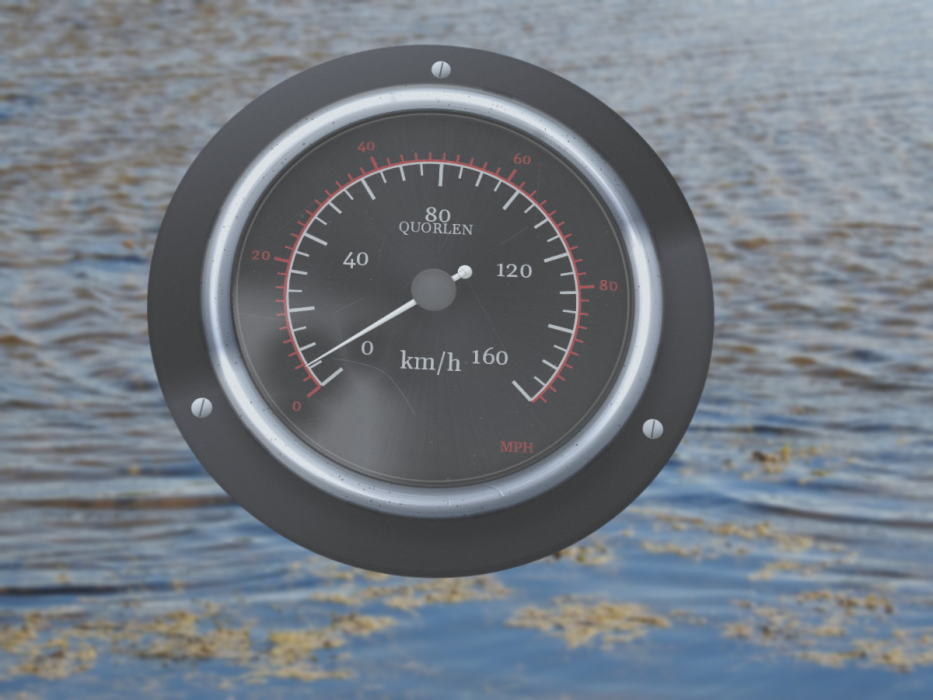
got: {"value": 5, "unit": "km/h"}
